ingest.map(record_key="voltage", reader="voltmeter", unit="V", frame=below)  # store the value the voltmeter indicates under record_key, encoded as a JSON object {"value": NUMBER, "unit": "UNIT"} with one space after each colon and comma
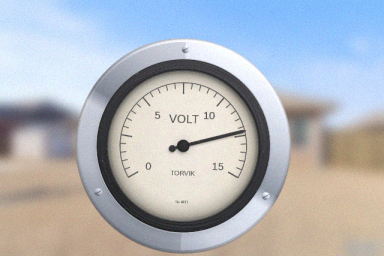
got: {"value": 12.25, "unit": "V"}
